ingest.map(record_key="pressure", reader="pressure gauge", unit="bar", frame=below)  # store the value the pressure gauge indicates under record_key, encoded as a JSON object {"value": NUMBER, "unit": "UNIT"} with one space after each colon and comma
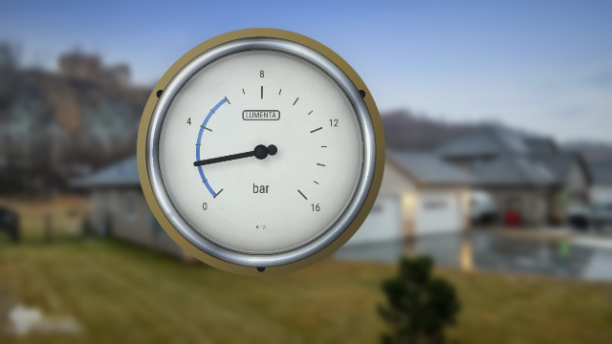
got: {"value": 2, "unit": "bar"}
